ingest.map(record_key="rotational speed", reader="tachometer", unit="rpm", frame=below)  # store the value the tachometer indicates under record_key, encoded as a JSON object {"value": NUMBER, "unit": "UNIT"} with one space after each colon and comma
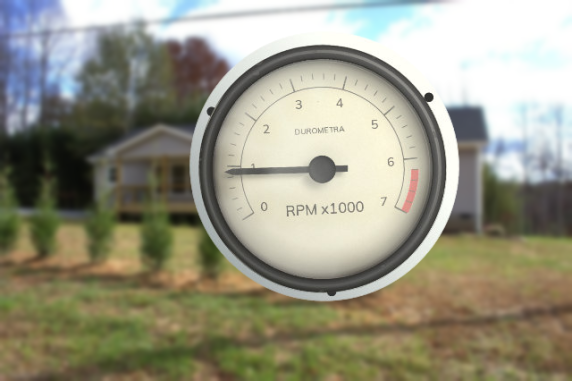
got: {"value": 900, "unit": "rpm"}
